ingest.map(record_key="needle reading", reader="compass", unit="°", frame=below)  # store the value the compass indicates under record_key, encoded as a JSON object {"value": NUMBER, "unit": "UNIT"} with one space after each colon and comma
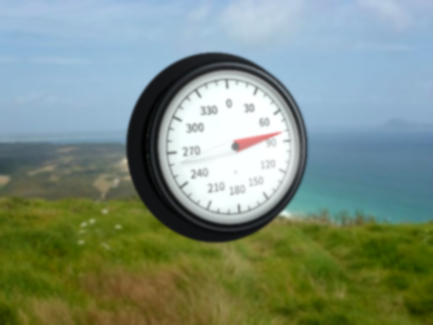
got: {"value": 80, "unit": "°"}
